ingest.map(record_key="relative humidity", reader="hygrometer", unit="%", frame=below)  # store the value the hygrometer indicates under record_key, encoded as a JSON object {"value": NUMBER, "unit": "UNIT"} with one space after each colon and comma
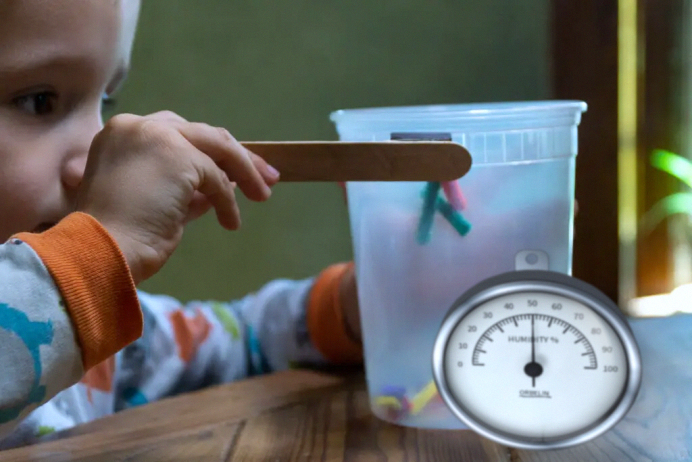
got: {"value": 50, "unit": "%"}
